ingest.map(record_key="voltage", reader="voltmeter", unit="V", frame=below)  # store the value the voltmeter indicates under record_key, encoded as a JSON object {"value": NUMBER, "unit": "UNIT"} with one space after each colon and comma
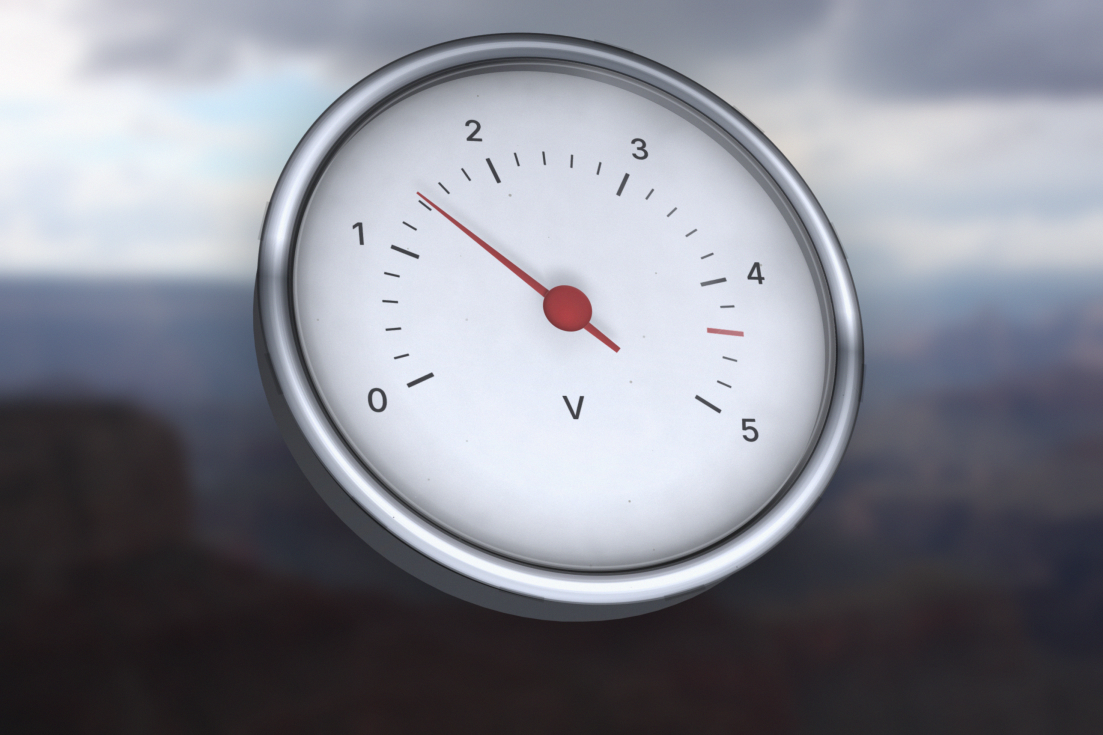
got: {"value": 1.4, "unit": "V"}
